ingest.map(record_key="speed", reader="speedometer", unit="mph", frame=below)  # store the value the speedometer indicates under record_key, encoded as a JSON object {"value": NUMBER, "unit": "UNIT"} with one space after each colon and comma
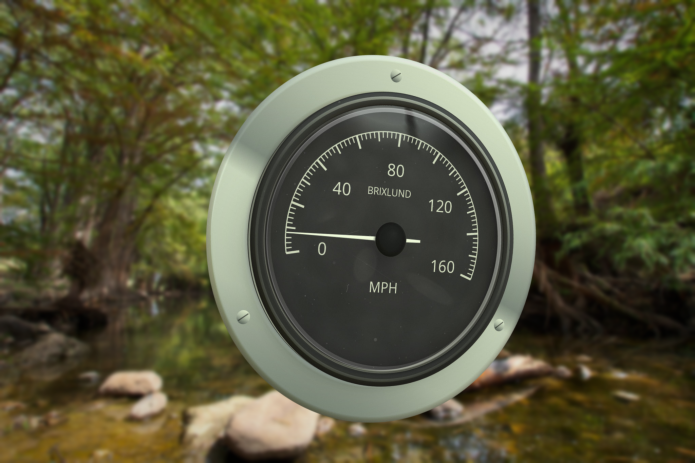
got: {"value": 8, "unit": "mph"}
